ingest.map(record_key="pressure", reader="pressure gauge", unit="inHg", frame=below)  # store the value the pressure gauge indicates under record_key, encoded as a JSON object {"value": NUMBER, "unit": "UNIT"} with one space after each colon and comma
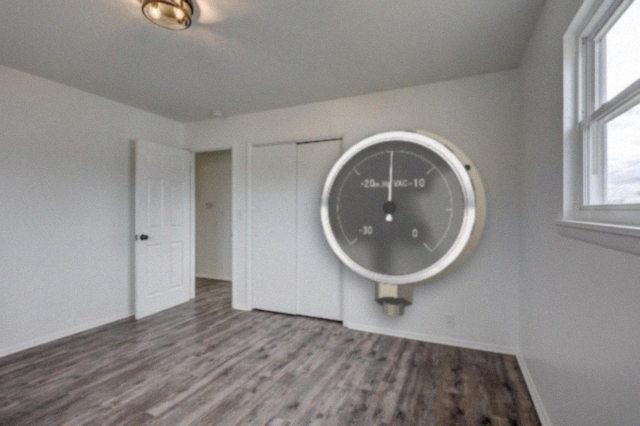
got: {"value": -15, "unit": "inHg"}
